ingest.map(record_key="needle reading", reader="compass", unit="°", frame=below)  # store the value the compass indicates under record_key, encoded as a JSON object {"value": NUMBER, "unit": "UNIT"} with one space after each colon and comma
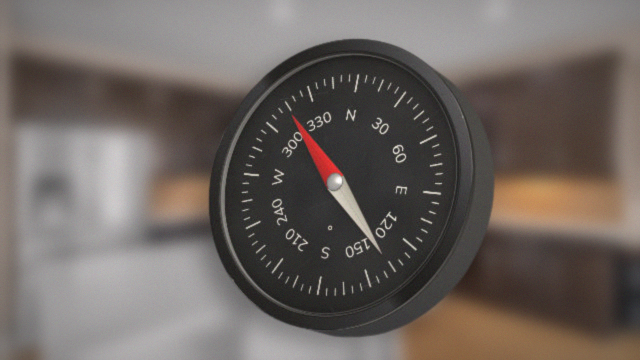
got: {"value": 315, "unit": "°"}
